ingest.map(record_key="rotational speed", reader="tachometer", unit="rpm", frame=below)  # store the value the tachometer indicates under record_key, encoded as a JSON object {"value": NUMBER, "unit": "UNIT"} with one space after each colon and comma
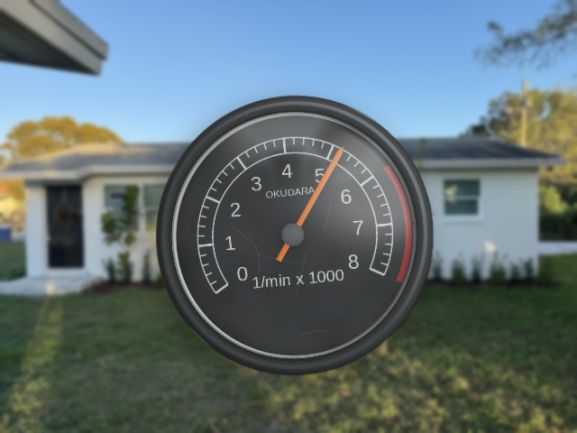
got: {"value": 5200, "unit": "rpm"}
